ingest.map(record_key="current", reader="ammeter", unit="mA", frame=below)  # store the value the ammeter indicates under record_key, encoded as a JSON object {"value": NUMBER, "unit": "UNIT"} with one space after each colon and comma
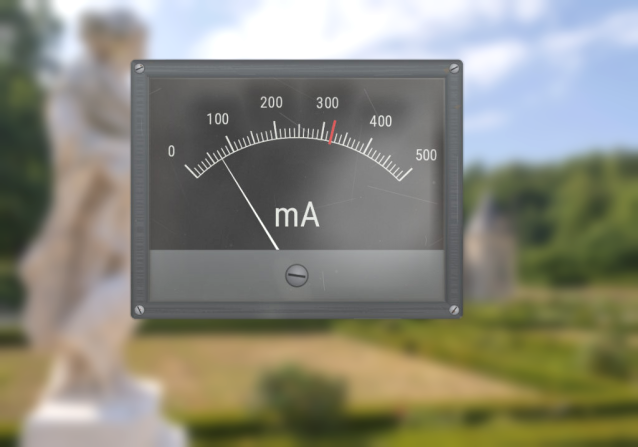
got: {"value": 70, "unit": "mA"}
